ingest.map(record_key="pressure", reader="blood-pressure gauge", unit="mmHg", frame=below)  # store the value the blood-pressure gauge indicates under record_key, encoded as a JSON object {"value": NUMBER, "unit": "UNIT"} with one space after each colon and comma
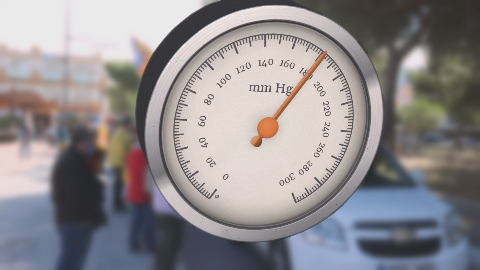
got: {"value": 180, "unit": "mmHg"}
